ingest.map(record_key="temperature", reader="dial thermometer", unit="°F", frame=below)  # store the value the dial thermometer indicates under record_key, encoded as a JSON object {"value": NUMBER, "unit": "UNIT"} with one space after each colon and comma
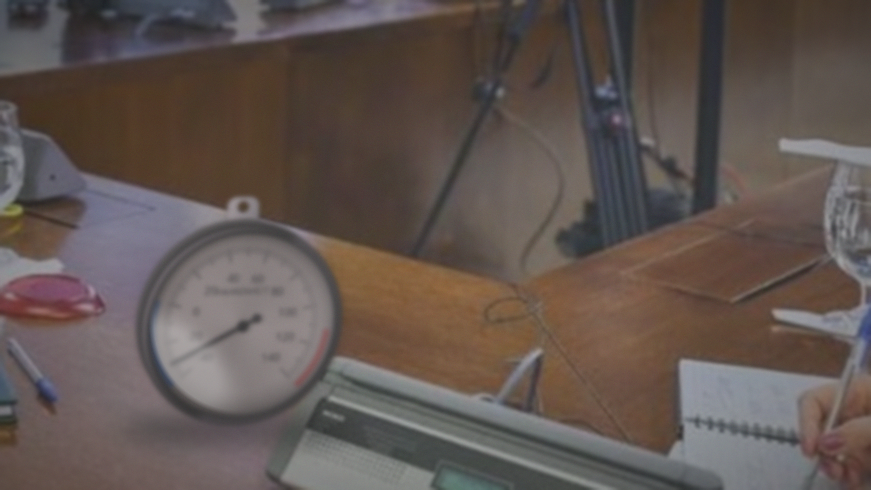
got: {"value": -30, "unit": "°F"}
